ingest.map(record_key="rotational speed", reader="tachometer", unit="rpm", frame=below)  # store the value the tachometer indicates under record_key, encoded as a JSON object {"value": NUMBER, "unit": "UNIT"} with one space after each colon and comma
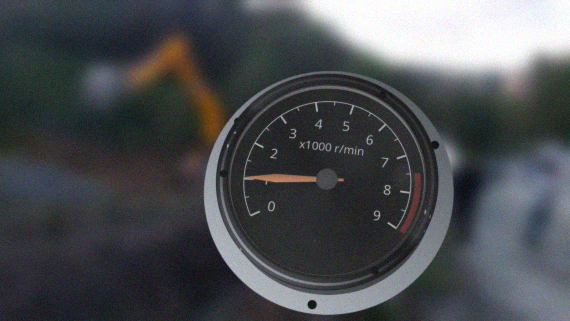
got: {"value": 1000, "unit": "rpm"}
